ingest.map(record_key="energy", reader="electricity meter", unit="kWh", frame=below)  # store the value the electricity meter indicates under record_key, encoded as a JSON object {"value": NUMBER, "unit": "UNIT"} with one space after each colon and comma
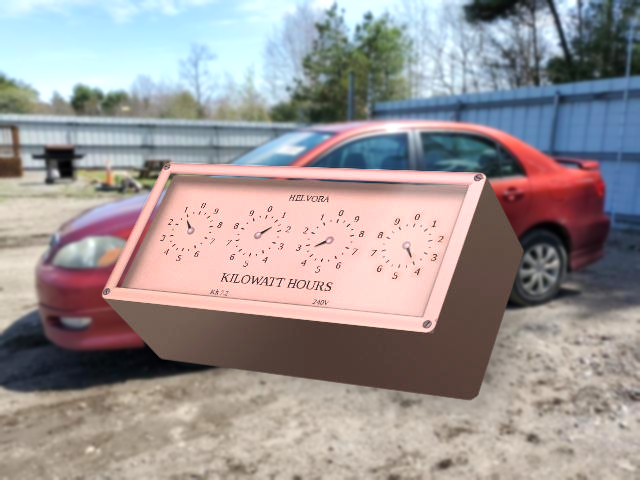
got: {"value": 1134, "unit": "kWh"}
